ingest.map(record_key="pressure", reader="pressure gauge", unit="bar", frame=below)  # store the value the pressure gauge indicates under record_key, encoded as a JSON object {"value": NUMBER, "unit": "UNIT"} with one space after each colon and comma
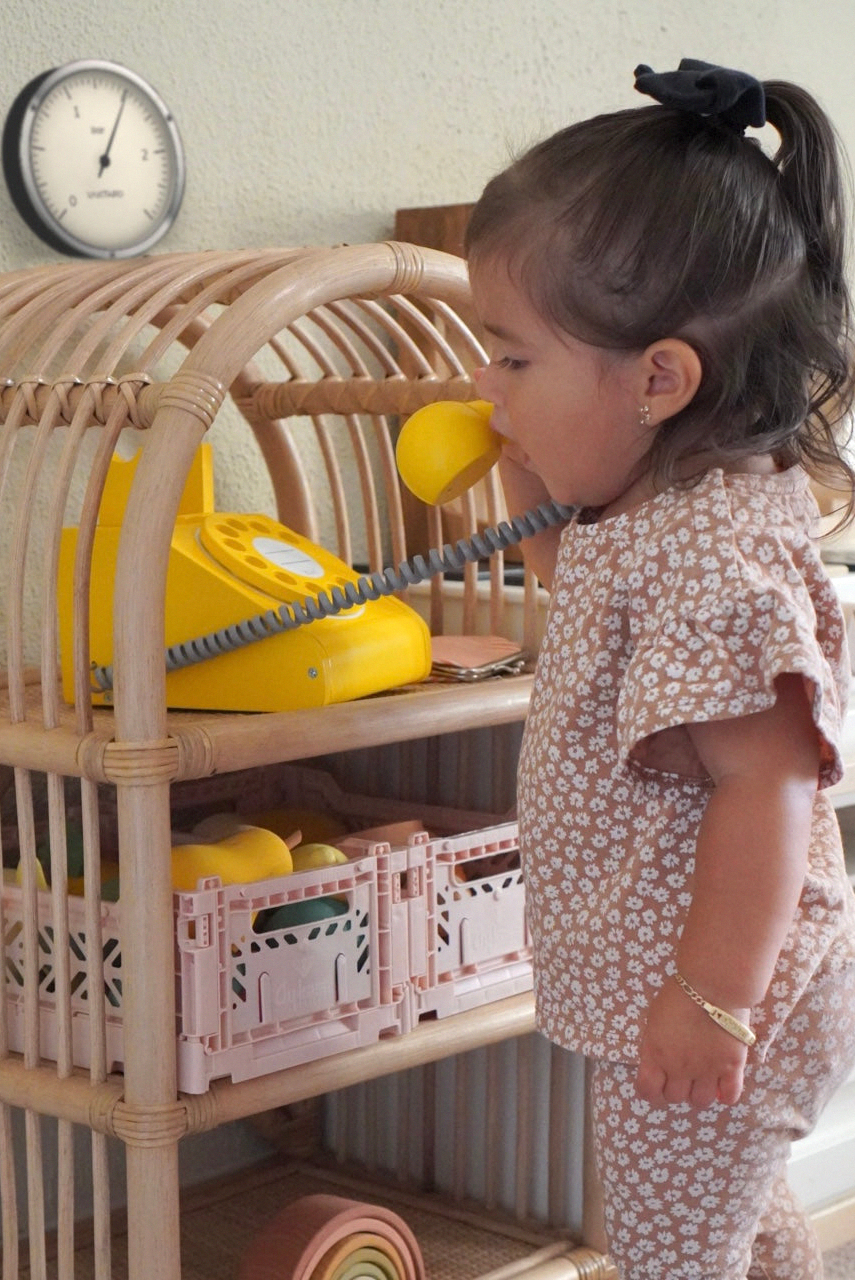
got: {"value": 1.5, "unit": "bar"}
